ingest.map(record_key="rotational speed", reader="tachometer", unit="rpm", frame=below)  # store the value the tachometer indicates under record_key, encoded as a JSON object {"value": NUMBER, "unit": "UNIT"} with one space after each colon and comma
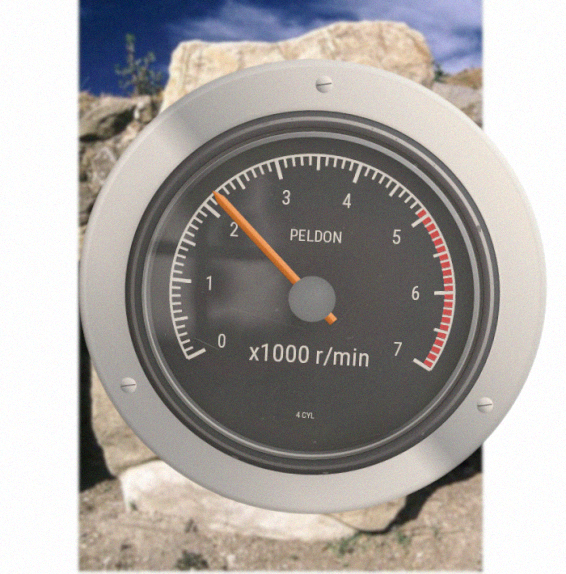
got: {"value": 2200, "unit": "rpm"}
